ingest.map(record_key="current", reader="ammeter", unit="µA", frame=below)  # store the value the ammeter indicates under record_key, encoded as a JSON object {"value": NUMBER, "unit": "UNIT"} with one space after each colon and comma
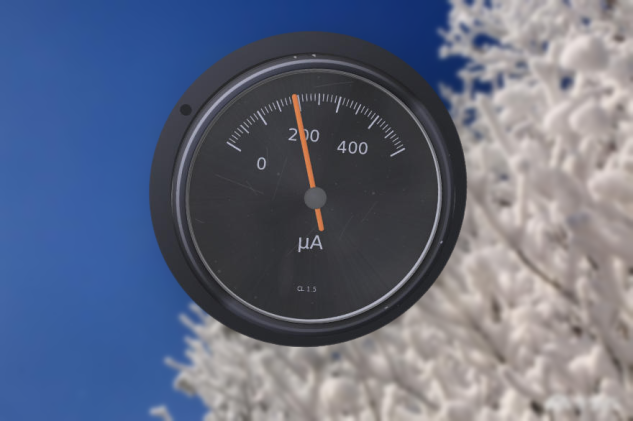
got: {"value": 190, "unit": "µA"}
